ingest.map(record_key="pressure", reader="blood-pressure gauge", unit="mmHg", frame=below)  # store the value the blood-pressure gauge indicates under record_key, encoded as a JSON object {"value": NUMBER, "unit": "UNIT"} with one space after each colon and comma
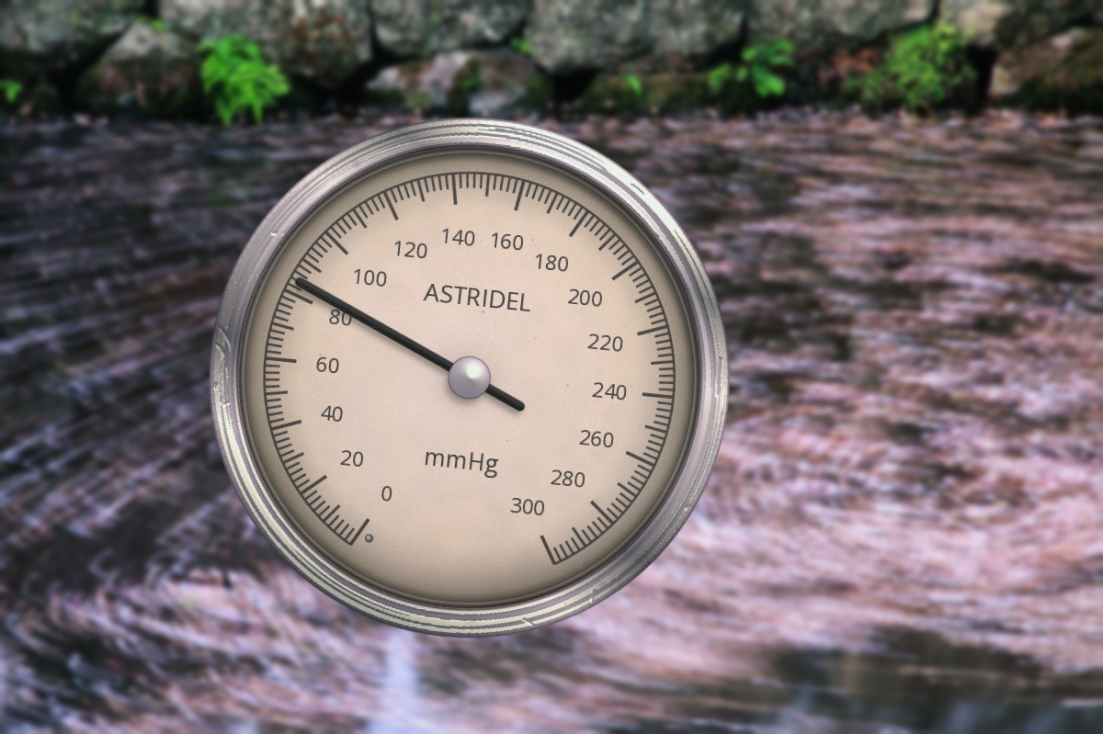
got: {"value": 84, "unit": "mmHg"}
